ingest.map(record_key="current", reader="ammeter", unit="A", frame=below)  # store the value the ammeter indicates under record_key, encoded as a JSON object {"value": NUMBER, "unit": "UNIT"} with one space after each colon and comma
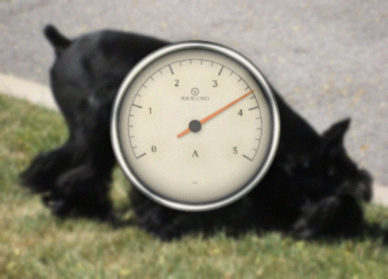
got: {"value": 3.7, "unit": "A"}
